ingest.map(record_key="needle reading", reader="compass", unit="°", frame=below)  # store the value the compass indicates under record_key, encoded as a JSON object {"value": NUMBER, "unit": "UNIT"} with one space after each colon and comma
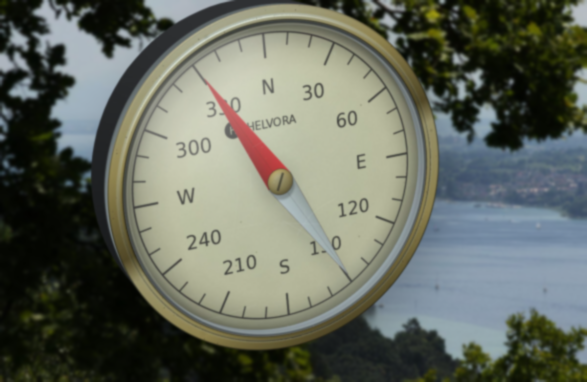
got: {"value": 330, "unit": "°"}
